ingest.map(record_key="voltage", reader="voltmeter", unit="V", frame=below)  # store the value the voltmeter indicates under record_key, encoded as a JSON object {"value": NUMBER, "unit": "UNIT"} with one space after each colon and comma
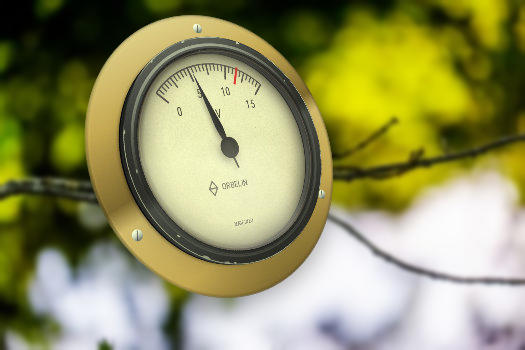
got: {"value": 5, "unit": "V"}
